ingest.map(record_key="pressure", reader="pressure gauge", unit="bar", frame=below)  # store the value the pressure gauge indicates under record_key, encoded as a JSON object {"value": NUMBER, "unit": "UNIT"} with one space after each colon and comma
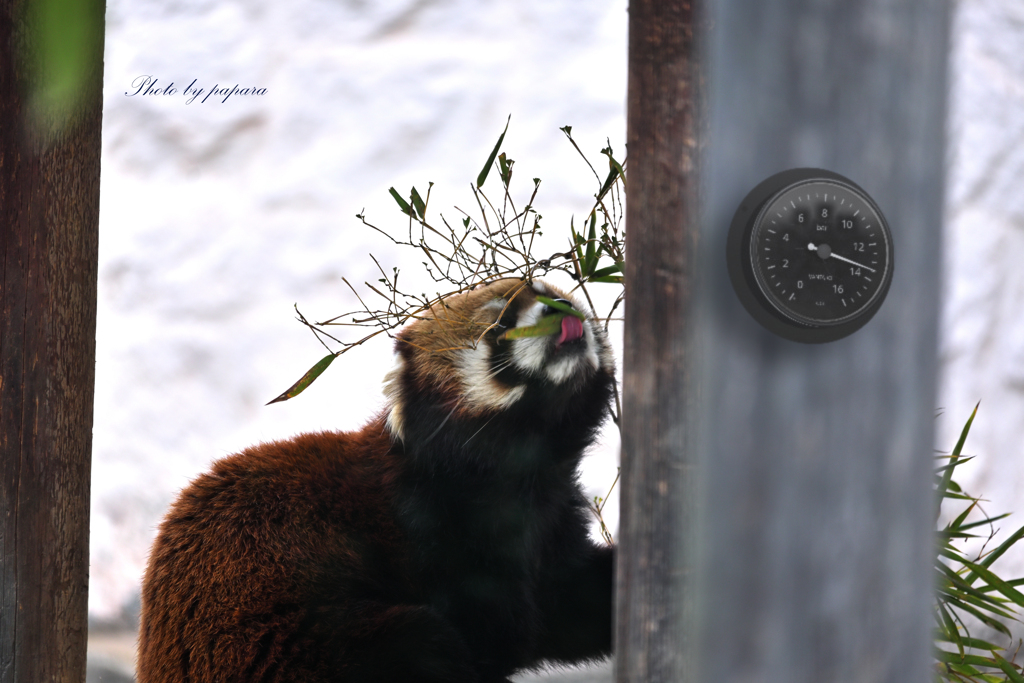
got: {"value": 13.5, "unit": "bar"}
